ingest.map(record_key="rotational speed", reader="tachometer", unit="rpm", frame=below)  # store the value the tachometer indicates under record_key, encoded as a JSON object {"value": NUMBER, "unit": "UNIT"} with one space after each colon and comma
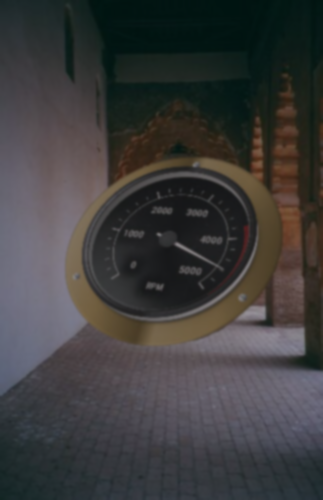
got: {"value": 4600, "unit": "rpm"}
